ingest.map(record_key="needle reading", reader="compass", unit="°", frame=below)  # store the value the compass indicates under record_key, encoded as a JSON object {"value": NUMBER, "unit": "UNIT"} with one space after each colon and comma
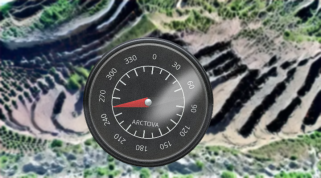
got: {"value": 255, "unit": "°"}
